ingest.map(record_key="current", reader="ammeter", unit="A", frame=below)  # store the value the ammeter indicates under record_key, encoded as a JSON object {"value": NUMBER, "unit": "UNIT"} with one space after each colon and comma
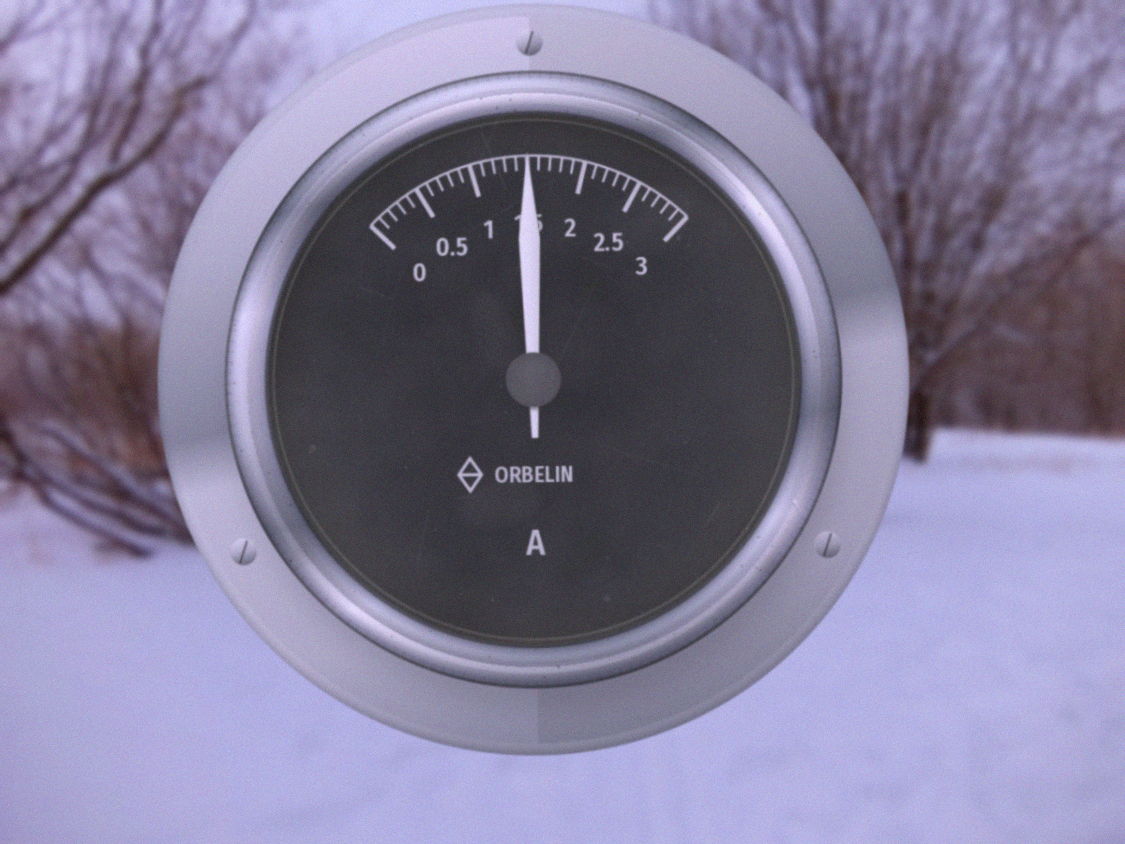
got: {"value": 1.5, "unit": "A"}
